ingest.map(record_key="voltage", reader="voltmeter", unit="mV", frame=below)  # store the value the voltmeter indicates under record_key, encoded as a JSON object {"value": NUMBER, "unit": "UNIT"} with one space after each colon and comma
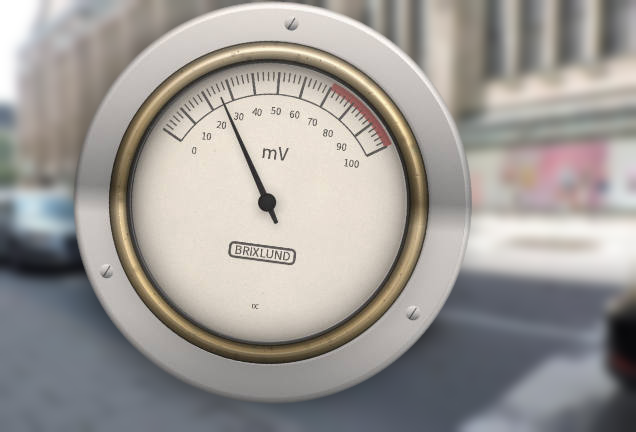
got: {"value": 26, "unit": "mV"}
